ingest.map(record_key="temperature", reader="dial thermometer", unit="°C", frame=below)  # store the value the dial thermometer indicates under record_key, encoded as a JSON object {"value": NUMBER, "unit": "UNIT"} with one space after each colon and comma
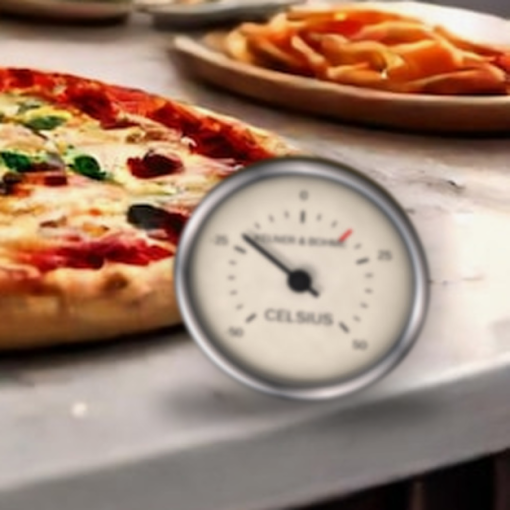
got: {"value": -20, "unit": "°C"}
